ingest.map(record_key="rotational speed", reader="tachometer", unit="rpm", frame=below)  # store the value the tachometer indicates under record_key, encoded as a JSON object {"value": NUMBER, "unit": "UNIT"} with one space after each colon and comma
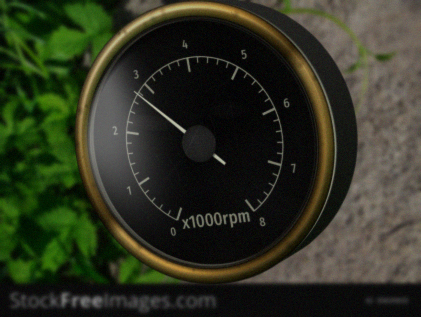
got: {"value": 2800, "unit": "rpm"}
